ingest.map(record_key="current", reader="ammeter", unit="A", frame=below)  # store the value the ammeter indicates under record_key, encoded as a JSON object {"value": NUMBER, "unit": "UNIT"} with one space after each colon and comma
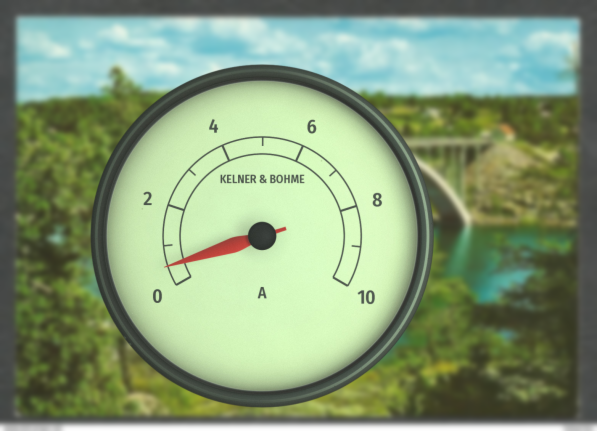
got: {"value": 0.5, "unit": "A"}
